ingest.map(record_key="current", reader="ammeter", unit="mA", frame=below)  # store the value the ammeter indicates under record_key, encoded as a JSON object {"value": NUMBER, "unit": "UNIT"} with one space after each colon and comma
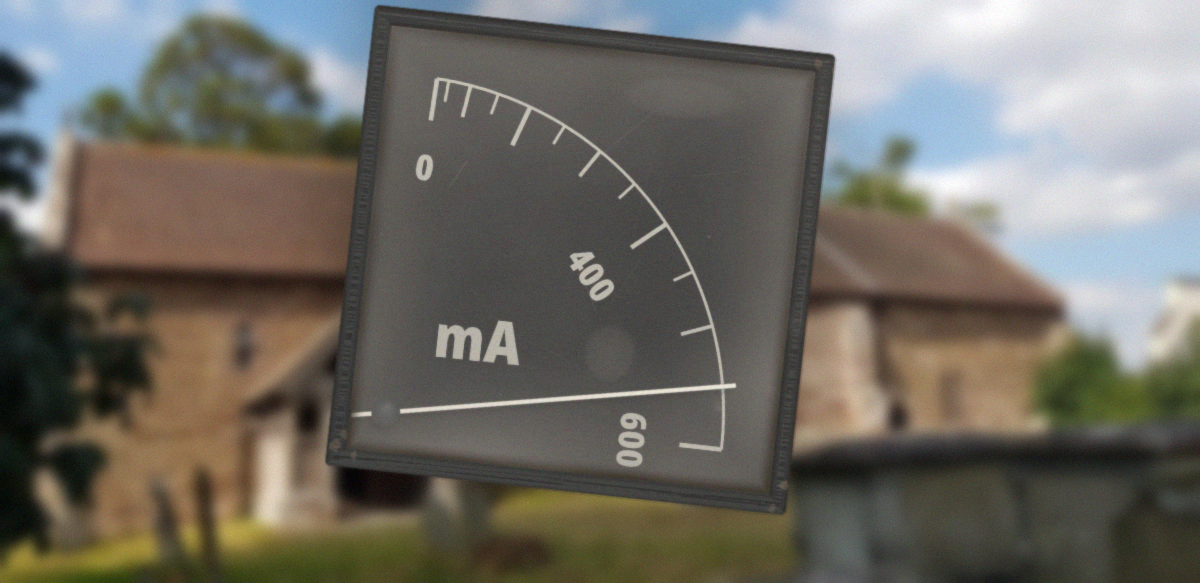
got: {"value": 550, "unit": "mA"}
